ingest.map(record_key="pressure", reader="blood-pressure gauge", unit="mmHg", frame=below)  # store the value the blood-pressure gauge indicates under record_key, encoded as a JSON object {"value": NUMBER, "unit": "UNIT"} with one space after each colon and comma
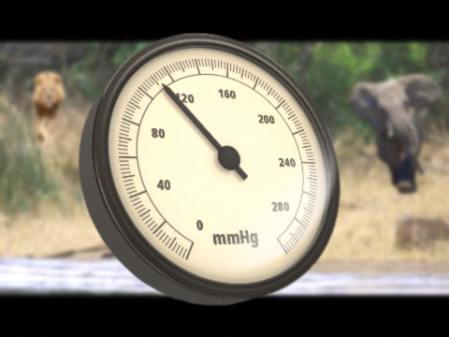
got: {"value": 110, "unit": "mmHg"}
